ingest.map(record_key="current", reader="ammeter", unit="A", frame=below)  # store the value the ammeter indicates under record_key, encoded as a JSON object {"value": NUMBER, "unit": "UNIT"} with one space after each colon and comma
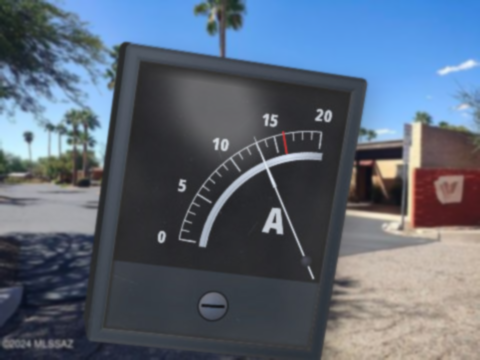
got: {"value": 13, "unit": "A"}
